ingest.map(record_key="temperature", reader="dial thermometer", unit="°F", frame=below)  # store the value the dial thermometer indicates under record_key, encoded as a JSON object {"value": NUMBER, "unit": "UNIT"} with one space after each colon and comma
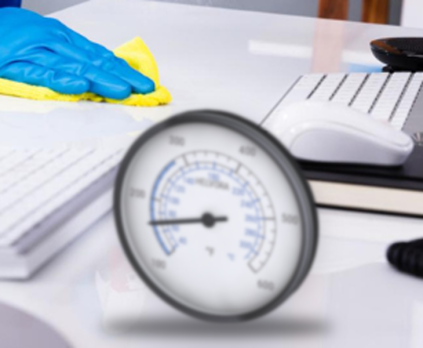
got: {"value": 160, "unit": "°F"}
